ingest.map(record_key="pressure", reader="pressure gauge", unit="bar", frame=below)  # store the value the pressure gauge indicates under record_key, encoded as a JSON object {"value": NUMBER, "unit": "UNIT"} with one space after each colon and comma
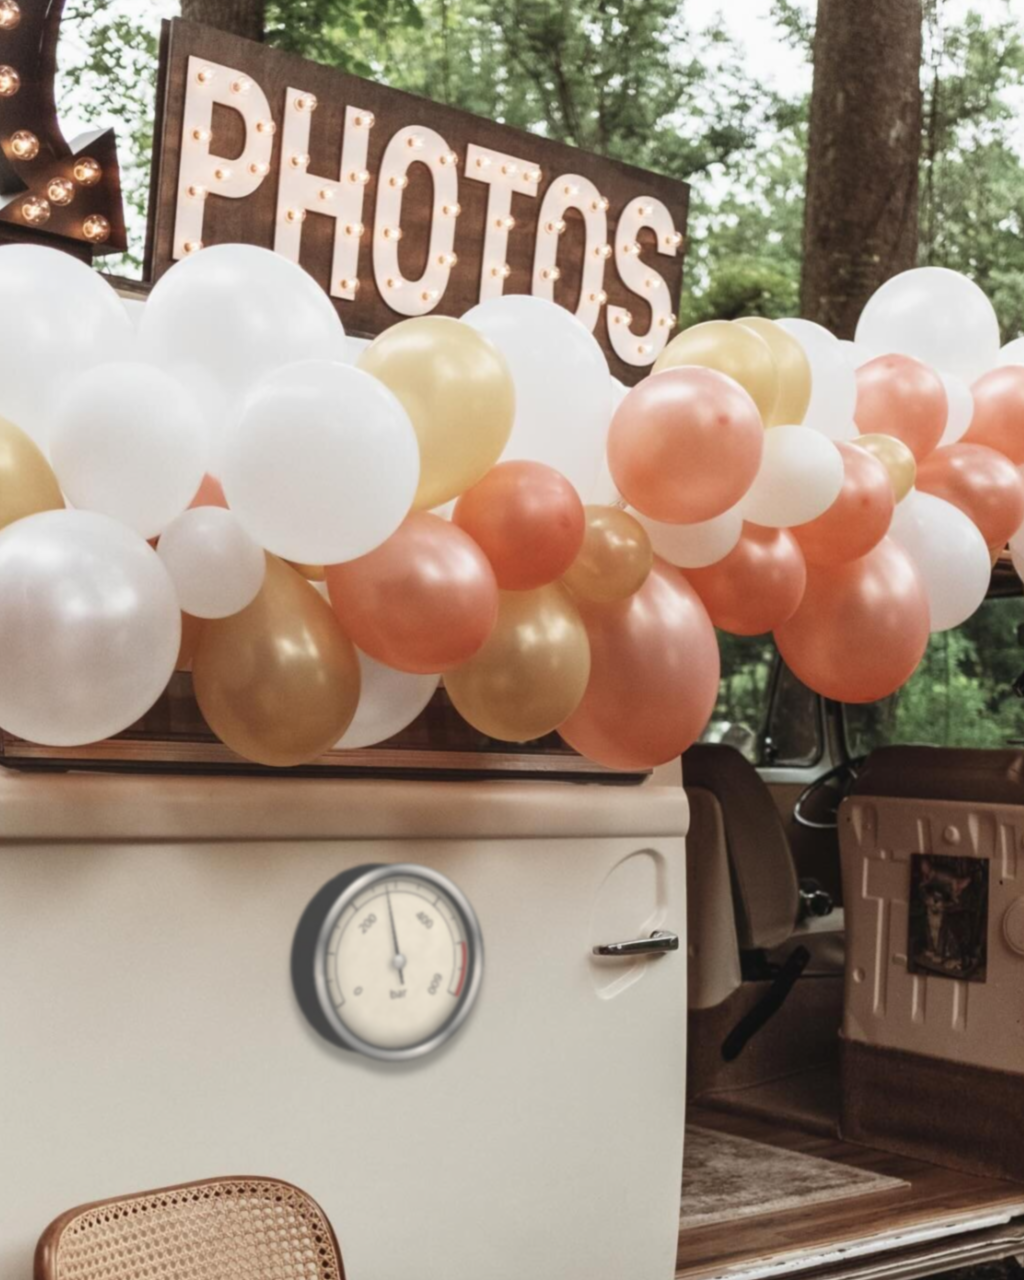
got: {"value": 275, "unit": "bar"}
